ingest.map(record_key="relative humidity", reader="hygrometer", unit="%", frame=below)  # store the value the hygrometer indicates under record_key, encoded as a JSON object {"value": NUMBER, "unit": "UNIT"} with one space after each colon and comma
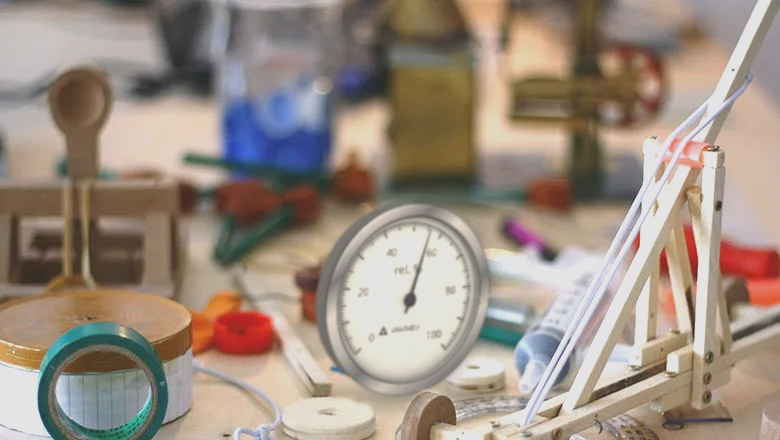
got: {"value": 55, "unit": "%"}
